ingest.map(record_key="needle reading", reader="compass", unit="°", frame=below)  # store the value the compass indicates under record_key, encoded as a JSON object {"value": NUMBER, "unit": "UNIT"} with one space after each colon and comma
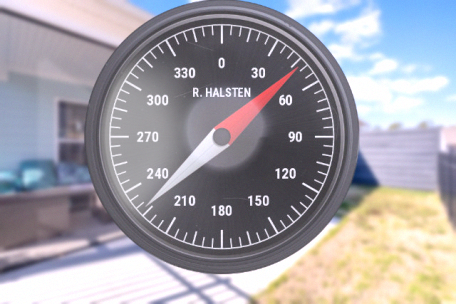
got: {"value": 47.5, "unit": "°"}
